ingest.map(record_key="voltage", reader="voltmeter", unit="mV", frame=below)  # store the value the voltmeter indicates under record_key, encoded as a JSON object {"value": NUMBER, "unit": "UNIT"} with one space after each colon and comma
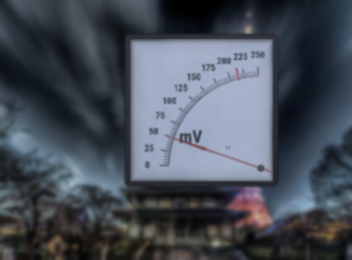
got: {"value": 50, "unit": "mV"}
